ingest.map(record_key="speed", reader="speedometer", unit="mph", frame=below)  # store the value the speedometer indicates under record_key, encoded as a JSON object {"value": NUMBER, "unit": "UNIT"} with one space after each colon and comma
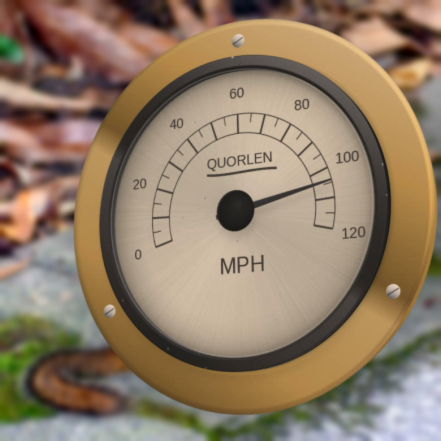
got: {"value": 105, "unit": "mph"}
